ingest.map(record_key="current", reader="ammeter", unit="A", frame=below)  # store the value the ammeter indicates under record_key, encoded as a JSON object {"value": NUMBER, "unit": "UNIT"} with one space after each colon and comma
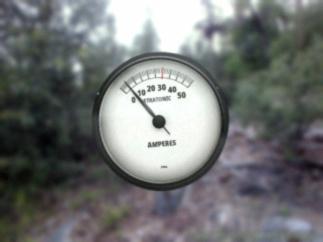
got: {"value": 5, "unit": "A"}
